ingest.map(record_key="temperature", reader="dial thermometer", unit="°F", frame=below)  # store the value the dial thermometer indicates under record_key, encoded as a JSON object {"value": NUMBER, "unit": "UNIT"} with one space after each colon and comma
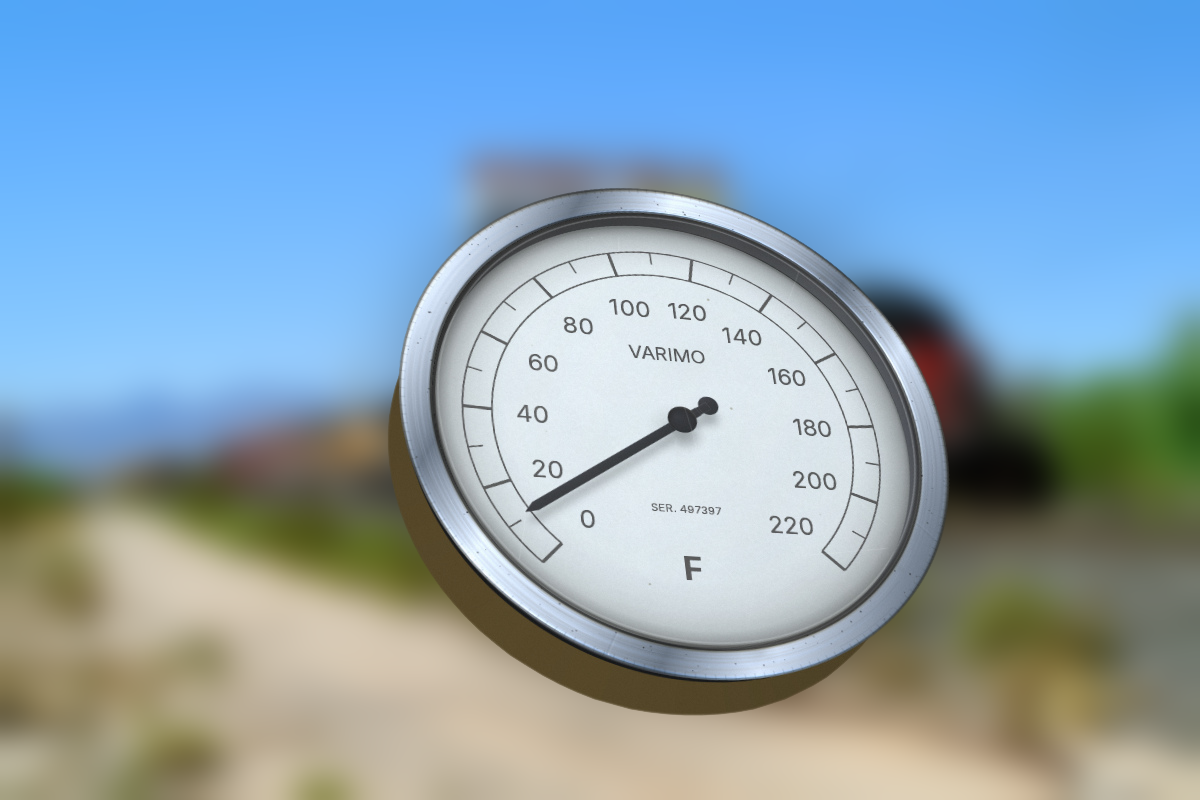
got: {"value": 10, "unit": "°F"}
